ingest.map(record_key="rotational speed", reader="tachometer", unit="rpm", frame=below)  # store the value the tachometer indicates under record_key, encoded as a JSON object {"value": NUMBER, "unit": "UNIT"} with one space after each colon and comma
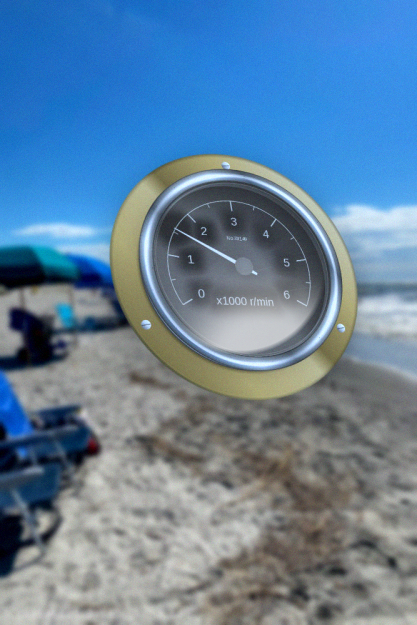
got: {"value": 1500, "unit": "rpm"}
